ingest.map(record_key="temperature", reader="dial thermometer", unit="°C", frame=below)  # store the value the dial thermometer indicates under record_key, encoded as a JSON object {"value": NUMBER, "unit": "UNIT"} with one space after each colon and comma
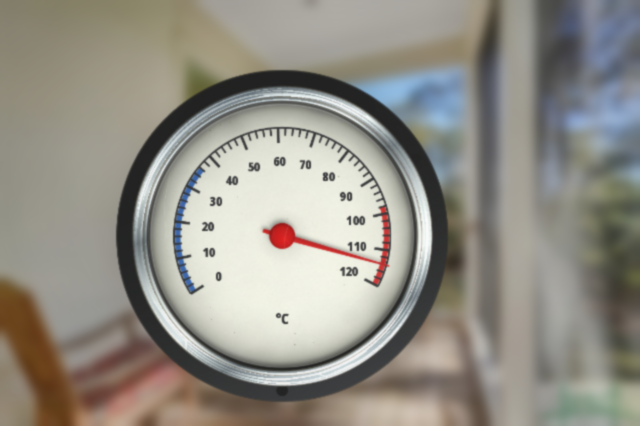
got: {"value": 114, "unit": "°C"}
